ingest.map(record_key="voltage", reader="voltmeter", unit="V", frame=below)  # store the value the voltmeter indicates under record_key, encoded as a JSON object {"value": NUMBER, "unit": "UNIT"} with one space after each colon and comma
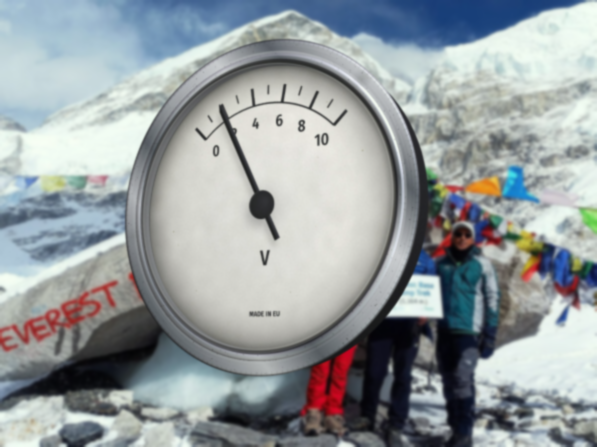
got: {"value": 2, "unit": "V"}
